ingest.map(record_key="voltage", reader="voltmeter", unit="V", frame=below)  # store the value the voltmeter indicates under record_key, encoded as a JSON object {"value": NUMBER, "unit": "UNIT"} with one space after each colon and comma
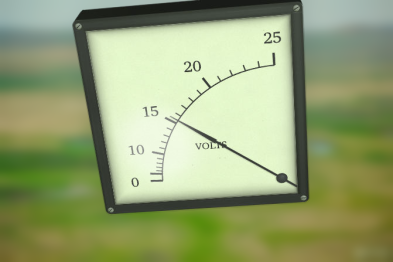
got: {"value": 15.5, "unit": "V"}
